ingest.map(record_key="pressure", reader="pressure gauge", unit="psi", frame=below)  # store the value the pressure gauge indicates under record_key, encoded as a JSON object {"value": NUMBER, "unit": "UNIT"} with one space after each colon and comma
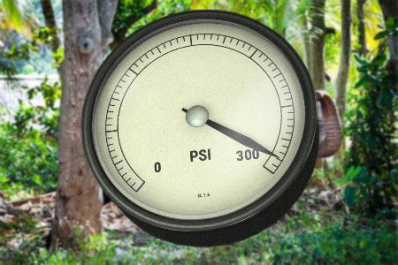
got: {"value": 290, "unit": "psi"}
